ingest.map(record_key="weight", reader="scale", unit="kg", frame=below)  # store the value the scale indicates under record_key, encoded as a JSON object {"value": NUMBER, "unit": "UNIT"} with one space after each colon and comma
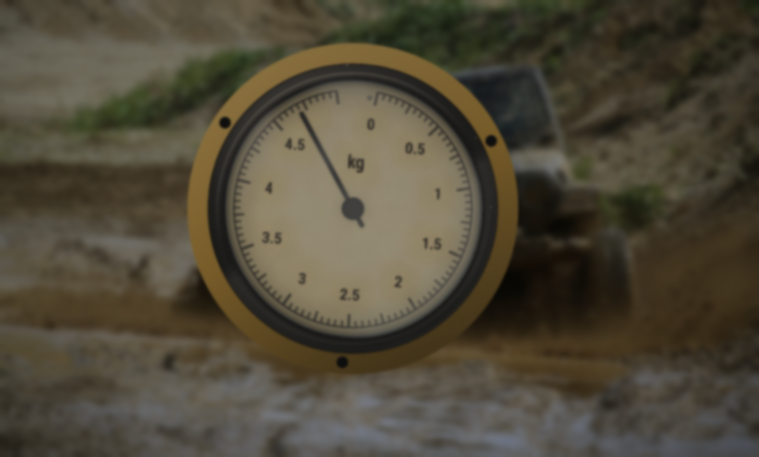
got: {"value": 4.7, "unit": "kg"}
